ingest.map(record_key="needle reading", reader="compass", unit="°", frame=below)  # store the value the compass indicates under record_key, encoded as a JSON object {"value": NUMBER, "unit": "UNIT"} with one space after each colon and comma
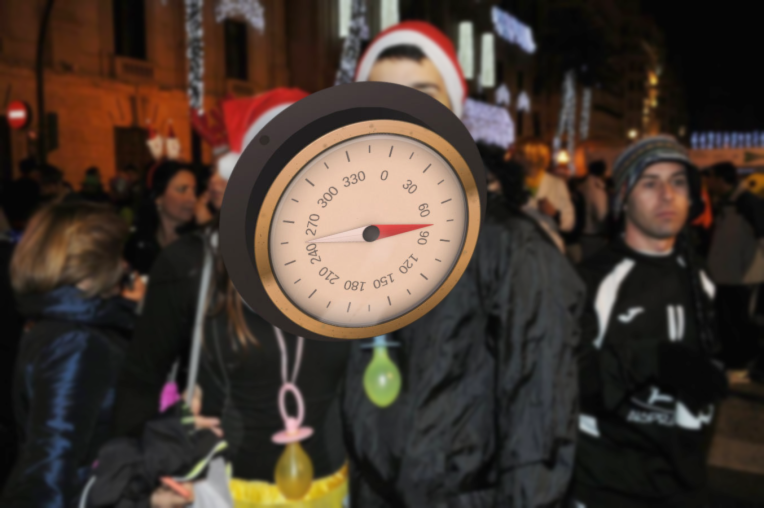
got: {"value": 75, "unit": "°"}
